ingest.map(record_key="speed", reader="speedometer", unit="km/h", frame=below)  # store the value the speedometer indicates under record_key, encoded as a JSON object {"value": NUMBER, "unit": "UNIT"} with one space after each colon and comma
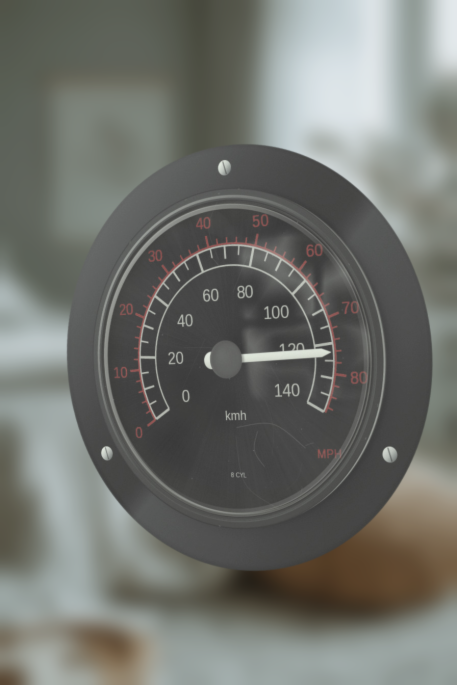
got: {"value": 122.5, "unit": "km/h"}
